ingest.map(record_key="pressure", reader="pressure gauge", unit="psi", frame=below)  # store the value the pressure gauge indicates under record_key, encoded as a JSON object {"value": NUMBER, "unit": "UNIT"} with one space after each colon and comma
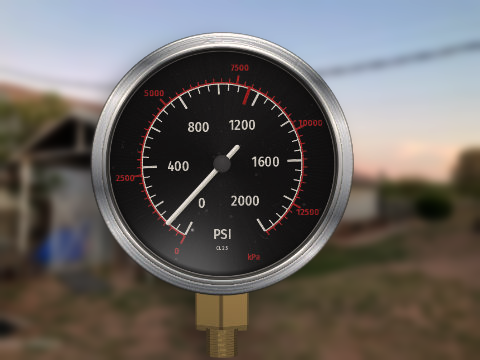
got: {"value": 100, "unit": "psi"}
